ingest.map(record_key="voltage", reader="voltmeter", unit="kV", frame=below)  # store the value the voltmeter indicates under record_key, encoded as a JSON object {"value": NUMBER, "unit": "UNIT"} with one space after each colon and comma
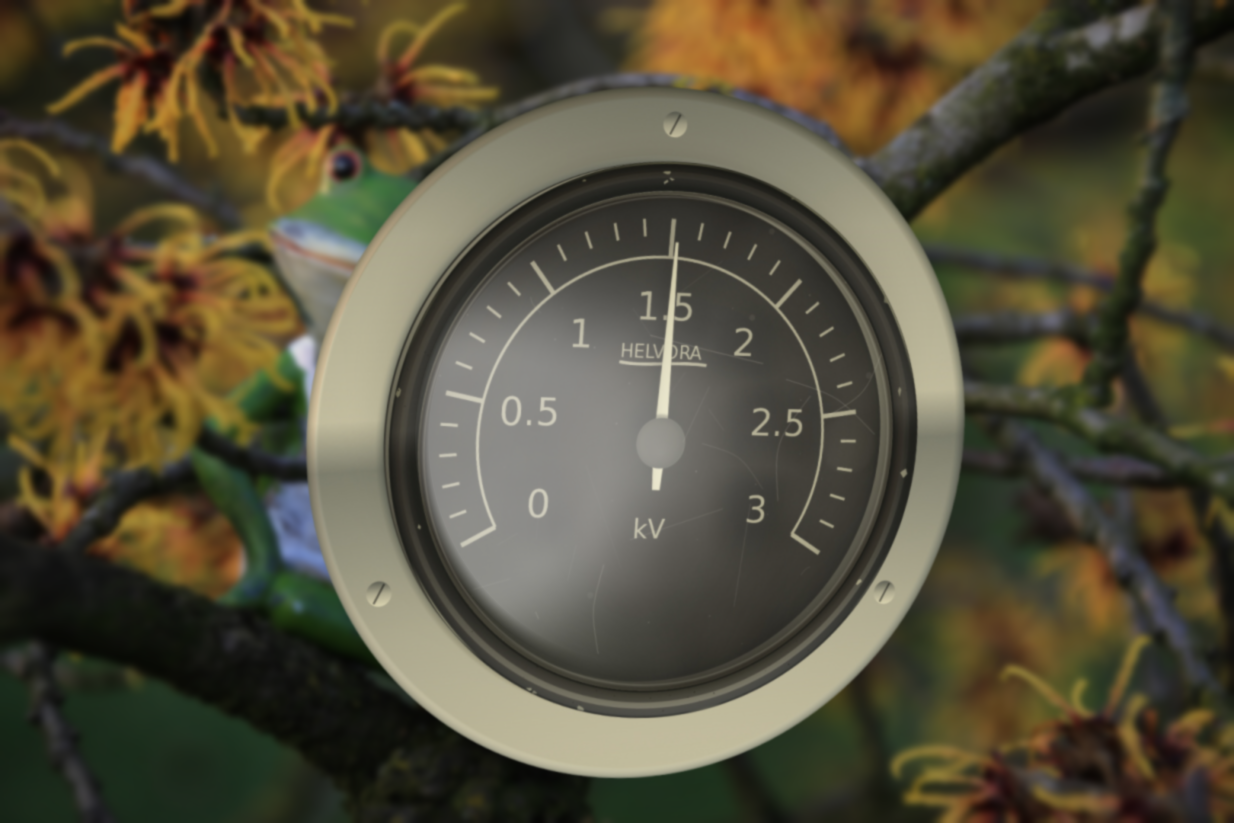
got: {"value": 1.5, "unit": "kV"}
